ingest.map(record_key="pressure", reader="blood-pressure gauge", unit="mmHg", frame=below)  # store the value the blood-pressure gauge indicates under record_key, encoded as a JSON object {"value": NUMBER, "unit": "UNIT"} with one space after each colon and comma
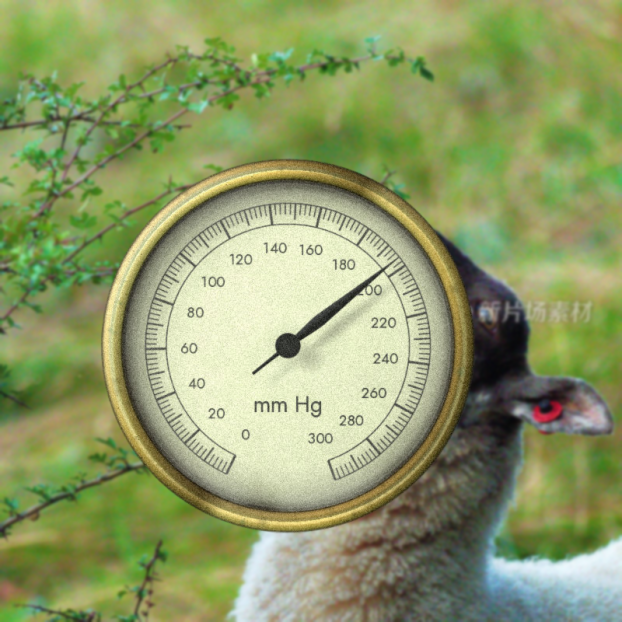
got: {"value": 196, "unit": "mmHg"}
